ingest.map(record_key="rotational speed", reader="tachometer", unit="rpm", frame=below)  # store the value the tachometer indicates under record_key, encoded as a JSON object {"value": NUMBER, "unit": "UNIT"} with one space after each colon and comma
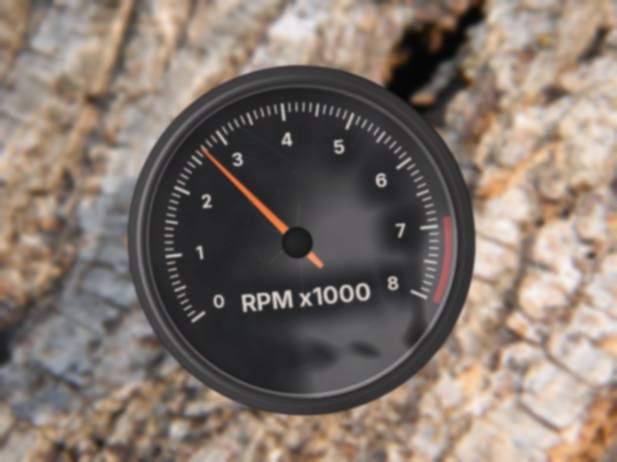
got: {"value": 2700, "unit": "rpm"}
